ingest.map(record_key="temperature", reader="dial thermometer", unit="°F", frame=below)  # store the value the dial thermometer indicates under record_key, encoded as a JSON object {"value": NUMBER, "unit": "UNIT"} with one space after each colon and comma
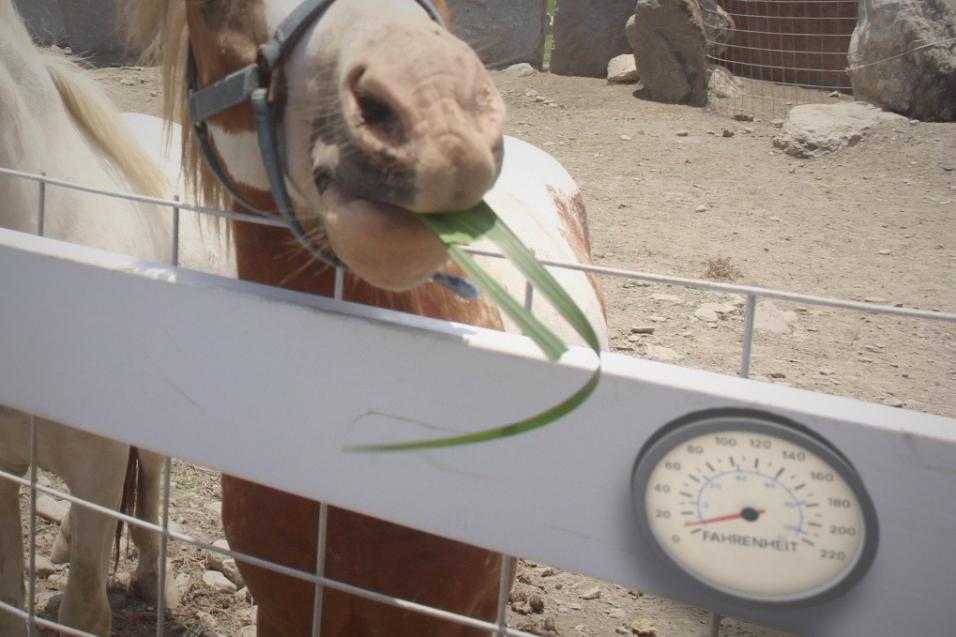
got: {"value": 10, "unit": "°F"}
